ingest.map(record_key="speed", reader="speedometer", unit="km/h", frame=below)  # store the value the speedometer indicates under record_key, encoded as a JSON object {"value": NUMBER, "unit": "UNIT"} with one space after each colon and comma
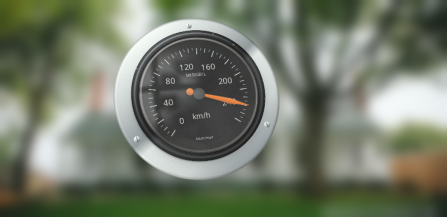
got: {"value": 240, "unit": "km/h"}
